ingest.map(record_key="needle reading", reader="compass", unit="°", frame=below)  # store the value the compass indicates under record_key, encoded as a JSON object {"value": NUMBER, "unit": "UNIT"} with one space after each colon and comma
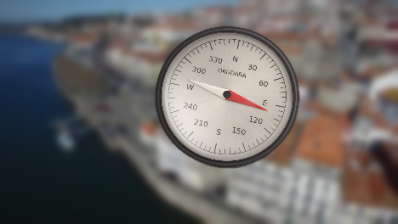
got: {"value": 100, "unit": "°"}
